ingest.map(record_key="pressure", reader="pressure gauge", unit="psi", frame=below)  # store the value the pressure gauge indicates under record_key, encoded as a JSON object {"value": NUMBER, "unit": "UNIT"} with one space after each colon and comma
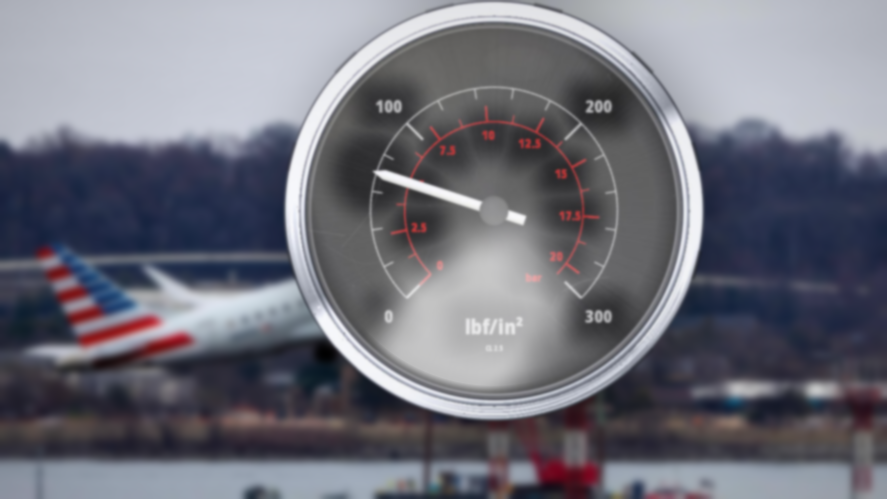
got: {"value": 70, "unit": "psi"}
